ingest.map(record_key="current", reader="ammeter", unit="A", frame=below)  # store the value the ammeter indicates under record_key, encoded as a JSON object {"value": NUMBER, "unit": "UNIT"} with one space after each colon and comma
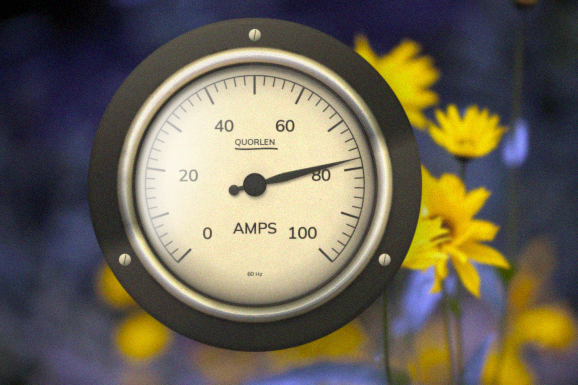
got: {"value": 78, "unit": "A"}
